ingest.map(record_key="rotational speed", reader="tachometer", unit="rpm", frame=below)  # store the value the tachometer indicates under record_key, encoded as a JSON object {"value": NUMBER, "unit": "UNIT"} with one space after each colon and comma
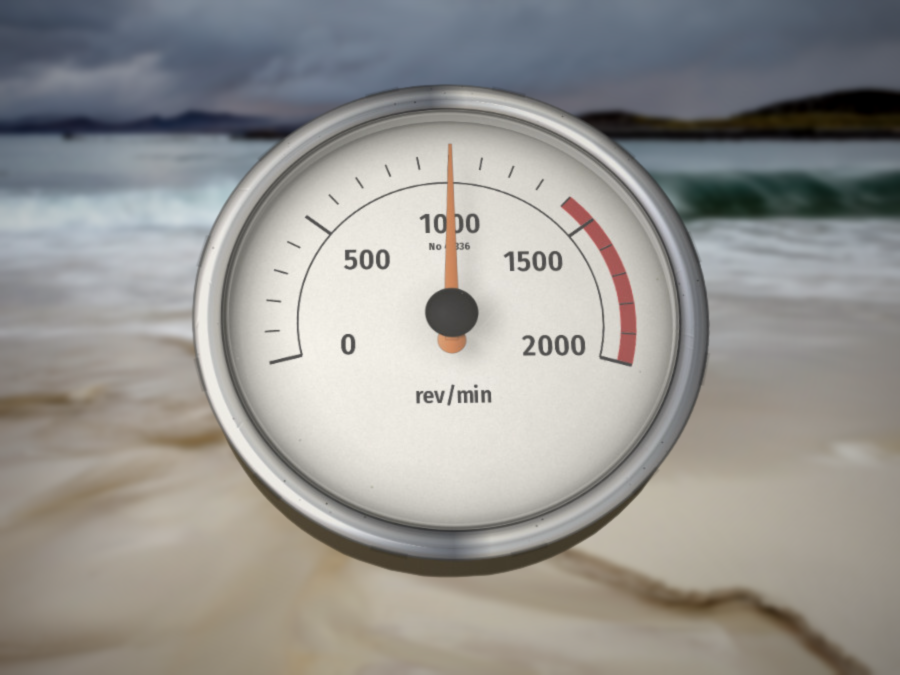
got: {"value": 1000, "unit": "rpm"}
